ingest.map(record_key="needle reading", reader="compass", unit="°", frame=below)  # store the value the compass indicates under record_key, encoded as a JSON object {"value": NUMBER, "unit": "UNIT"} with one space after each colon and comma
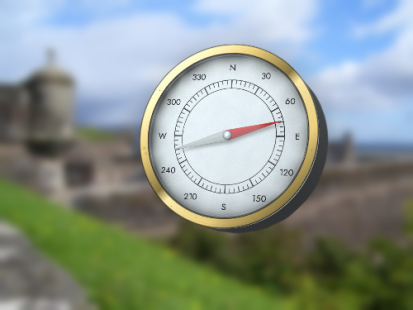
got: {"value": 75, "unit": "°"}
